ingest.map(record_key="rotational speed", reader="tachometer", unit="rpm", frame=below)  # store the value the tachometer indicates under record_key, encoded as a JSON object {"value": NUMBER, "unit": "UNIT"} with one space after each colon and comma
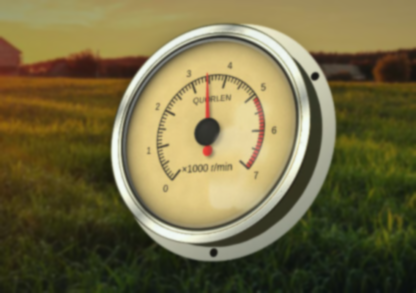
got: {"value": 3500, "unit": "rpm"}
